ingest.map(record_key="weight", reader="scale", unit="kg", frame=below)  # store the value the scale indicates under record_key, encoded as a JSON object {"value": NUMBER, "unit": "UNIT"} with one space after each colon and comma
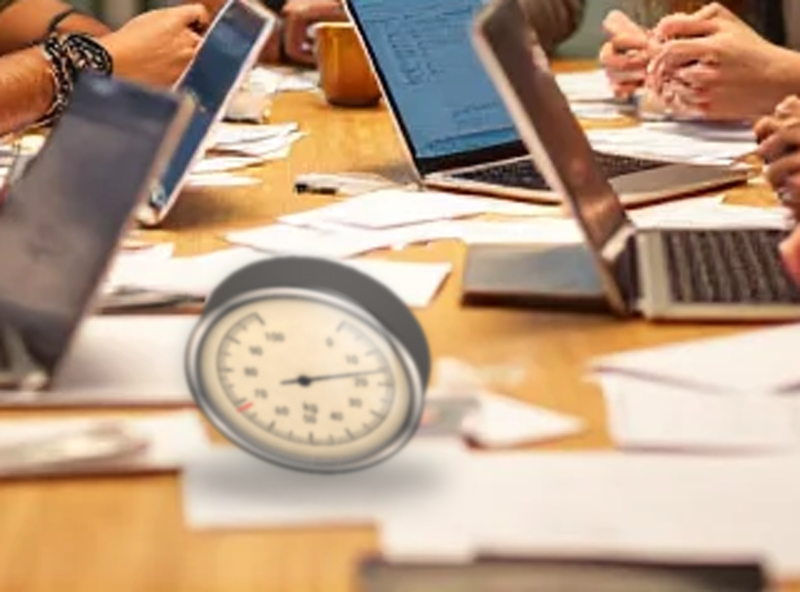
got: {"value": 15, "unit": "kg"}
